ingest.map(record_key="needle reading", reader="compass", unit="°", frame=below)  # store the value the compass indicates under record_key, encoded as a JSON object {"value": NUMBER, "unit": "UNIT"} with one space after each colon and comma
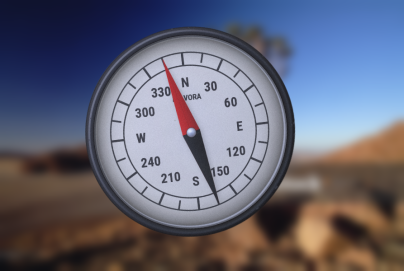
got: {"value": 345, "unit": "°"}
